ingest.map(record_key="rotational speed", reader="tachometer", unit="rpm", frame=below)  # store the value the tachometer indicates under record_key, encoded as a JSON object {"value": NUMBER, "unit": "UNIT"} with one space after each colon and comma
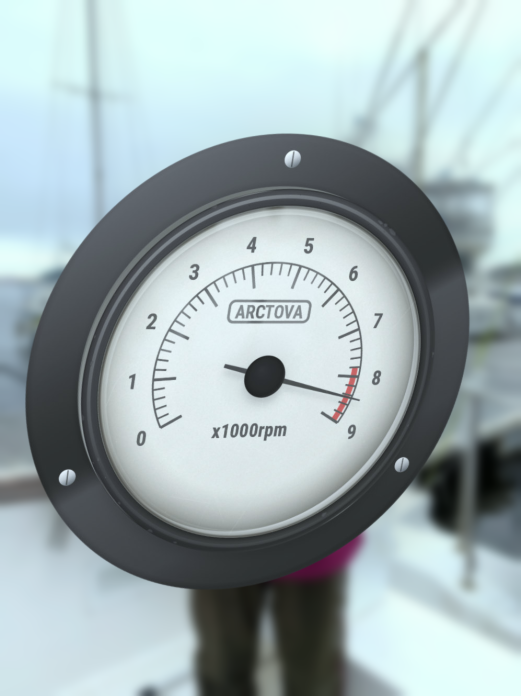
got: {"value": 8400, "unit": "rpm"}
